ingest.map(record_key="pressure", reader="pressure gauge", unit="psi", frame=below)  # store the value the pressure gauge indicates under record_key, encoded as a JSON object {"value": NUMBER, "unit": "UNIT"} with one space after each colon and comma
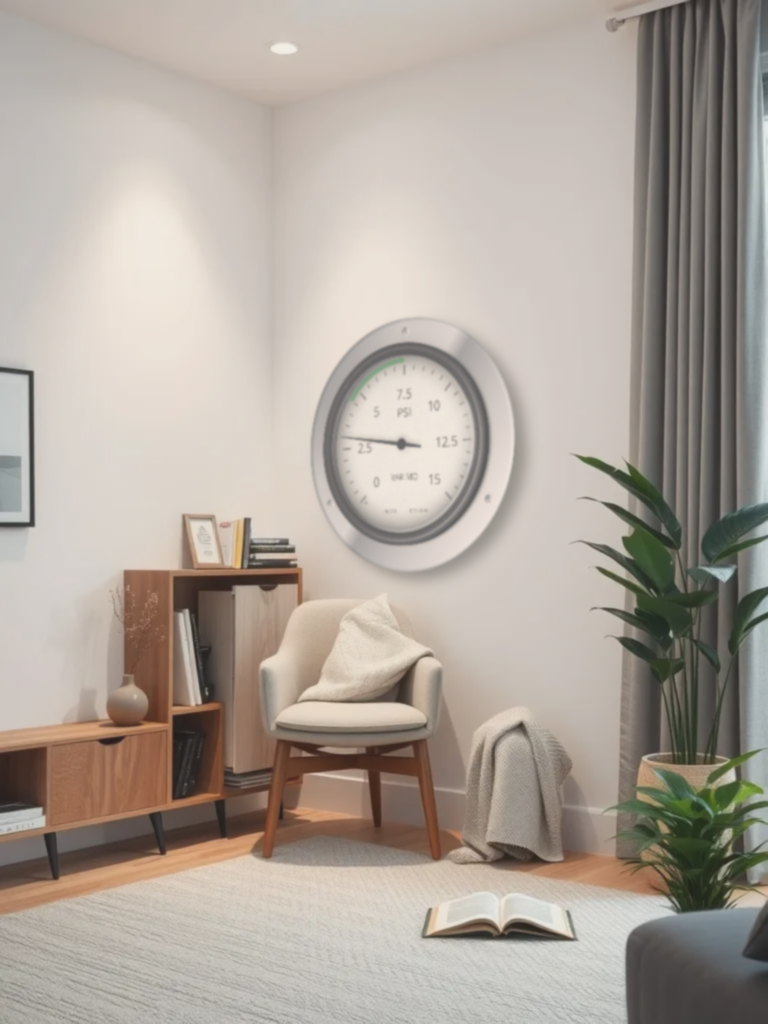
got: {"value": 3, "unit": "psi"}
